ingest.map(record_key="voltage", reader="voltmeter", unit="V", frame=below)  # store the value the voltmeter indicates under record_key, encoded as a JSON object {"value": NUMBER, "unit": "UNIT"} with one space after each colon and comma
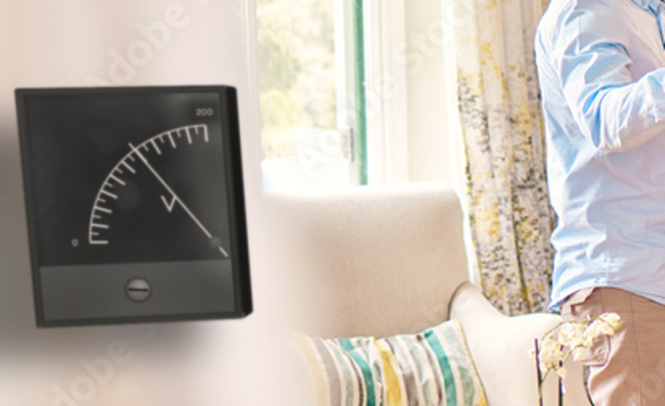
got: {"value": 120, "unit": "V"}
